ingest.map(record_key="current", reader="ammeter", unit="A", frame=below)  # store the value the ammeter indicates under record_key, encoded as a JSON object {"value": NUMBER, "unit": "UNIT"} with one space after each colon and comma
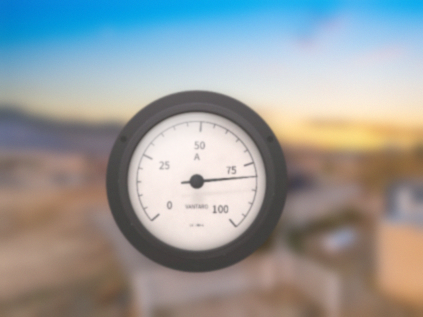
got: {"value": 80, "unit": "A"}
